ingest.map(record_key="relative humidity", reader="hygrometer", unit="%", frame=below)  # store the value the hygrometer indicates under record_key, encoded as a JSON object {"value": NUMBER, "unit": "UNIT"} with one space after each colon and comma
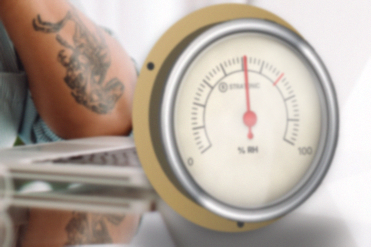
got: {"value": 50, "unit": "%"}
